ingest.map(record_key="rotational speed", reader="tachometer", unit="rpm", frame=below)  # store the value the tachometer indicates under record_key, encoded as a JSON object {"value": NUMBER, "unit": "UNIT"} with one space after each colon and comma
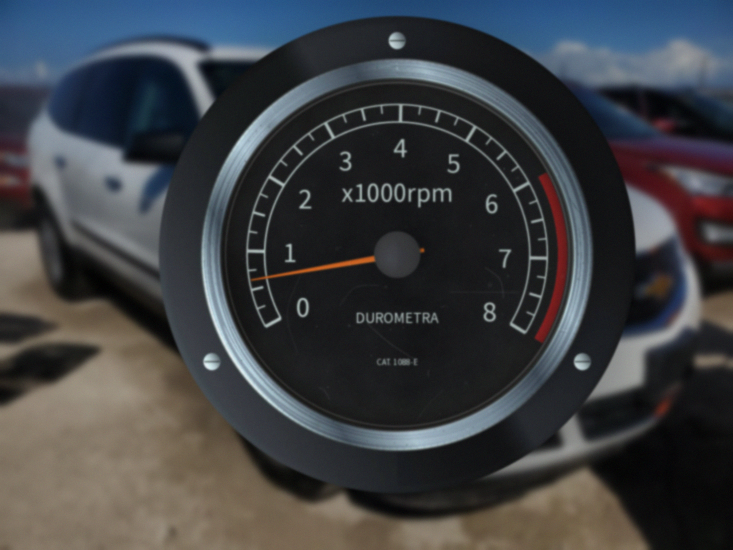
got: {"value": 625, "unit": "rpm"}
